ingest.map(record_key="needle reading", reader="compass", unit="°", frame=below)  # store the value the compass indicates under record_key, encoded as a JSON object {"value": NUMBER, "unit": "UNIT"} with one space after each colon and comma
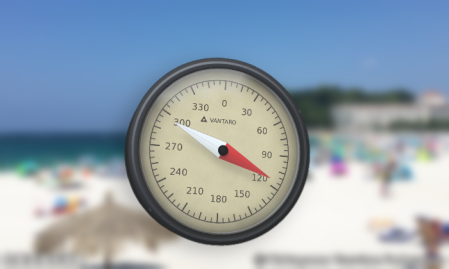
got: {"value": 115, "unit": "°"}
